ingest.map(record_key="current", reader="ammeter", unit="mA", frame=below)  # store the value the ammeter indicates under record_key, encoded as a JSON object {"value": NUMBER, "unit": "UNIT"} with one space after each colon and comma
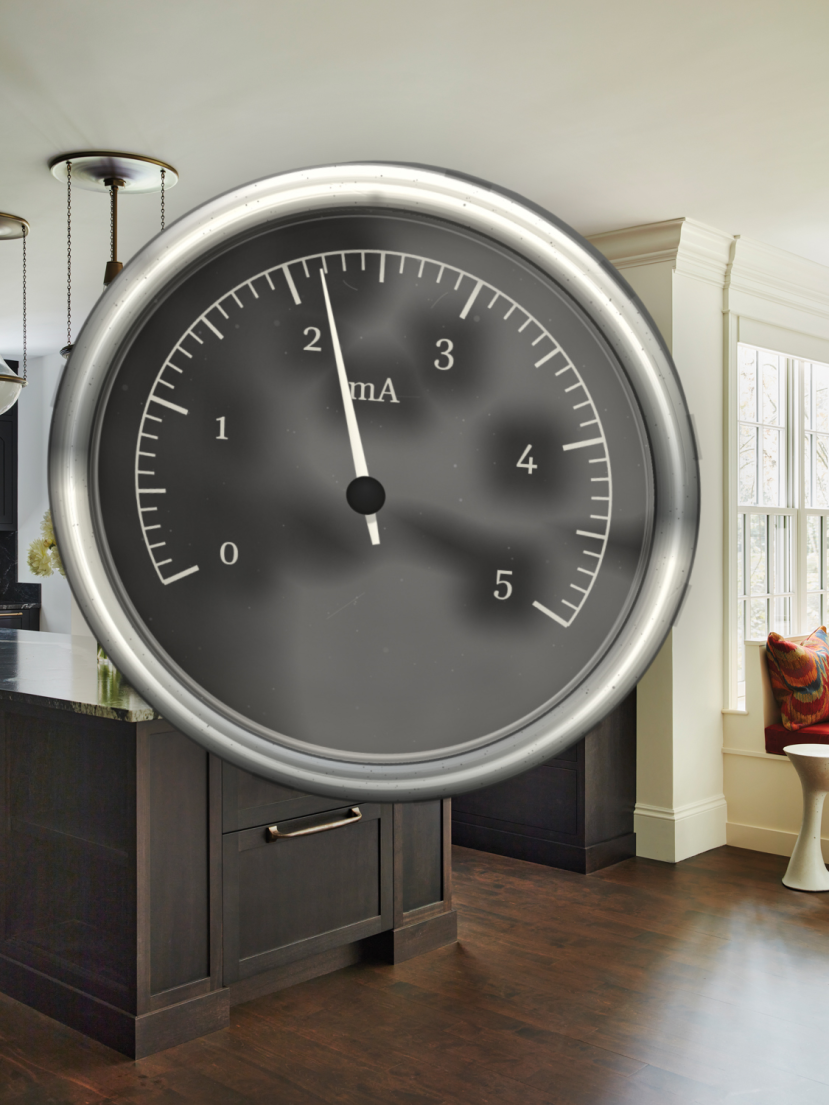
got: {"value": 2.2, "unit": "mA"}
